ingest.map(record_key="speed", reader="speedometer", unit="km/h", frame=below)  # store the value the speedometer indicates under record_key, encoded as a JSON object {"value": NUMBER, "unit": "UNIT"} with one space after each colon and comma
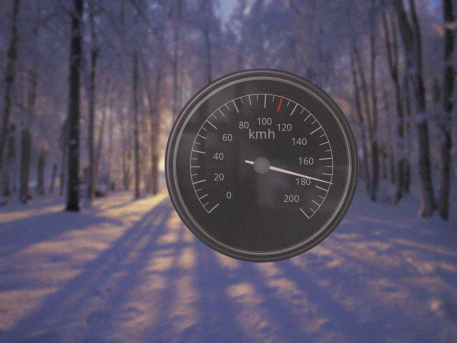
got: {"value": 175, "unit": "km/h"}
